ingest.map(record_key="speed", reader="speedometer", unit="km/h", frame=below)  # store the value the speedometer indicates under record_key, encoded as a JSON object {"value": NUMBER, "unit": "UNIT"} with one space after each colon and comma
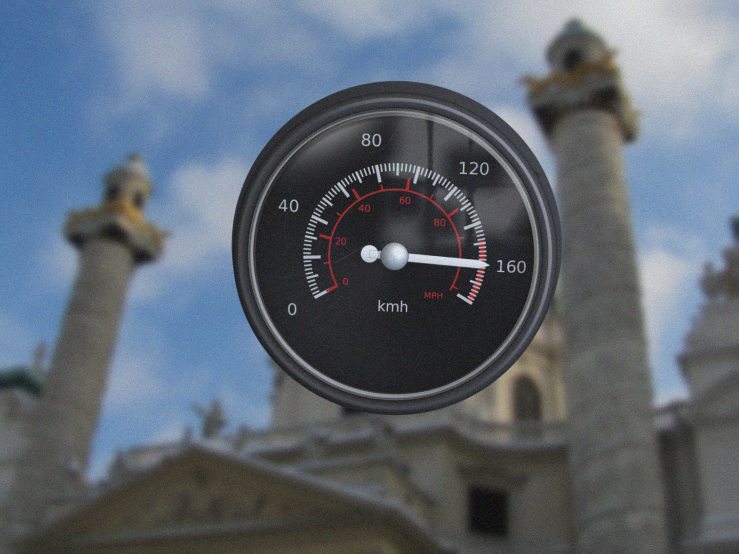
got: {"value": 160, "unit": "km/h"}
